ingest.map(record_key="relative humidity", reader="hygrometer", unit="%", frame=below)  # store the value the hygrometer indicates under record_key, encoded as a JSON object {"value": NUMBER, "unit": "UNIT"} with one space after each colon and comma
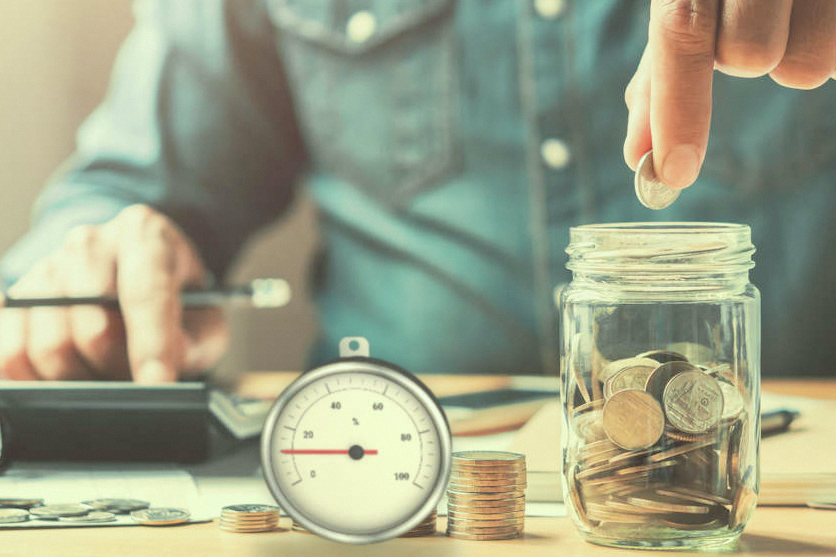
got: {"value": 12, "unit": "%"}
